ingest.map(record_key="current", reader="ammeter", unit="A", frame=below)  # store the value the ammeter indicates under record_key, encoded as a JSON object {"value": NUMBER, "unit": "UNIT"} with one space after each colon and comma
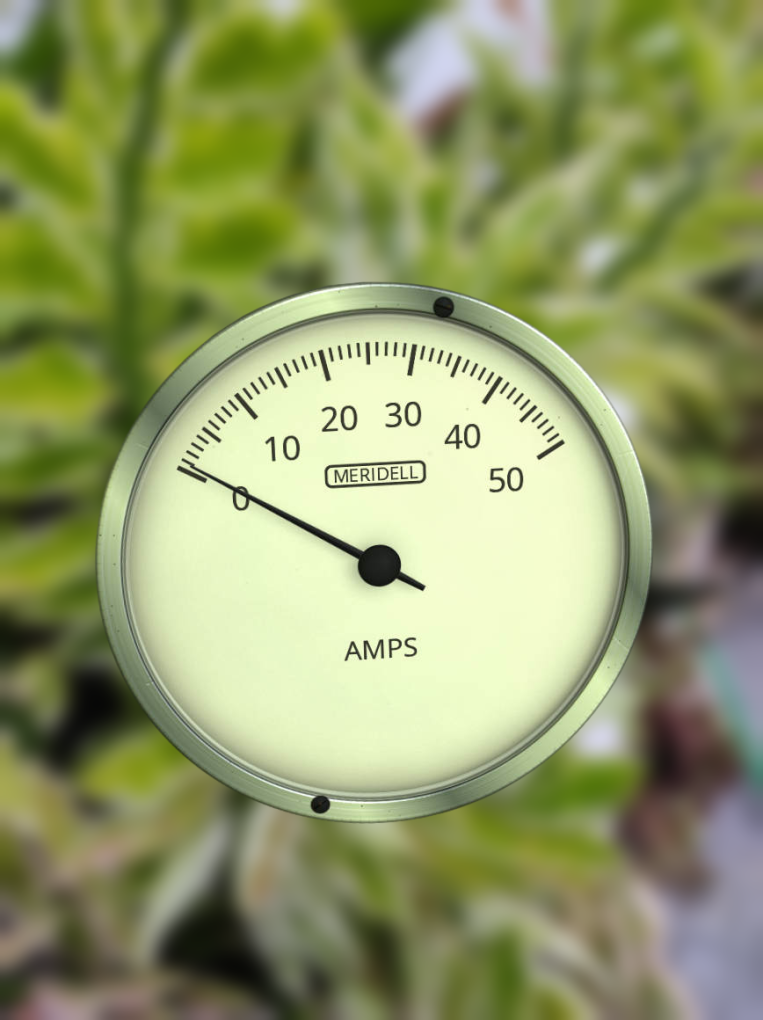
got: {"value": 1, "unit": "A"}
